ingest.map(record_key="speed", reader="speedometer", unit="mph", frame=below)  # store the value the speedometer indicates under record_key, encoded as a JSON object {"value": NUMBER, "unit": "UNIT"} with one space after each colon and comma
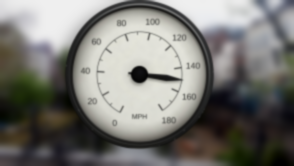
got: {"value": 150, "unit": "mph"}
